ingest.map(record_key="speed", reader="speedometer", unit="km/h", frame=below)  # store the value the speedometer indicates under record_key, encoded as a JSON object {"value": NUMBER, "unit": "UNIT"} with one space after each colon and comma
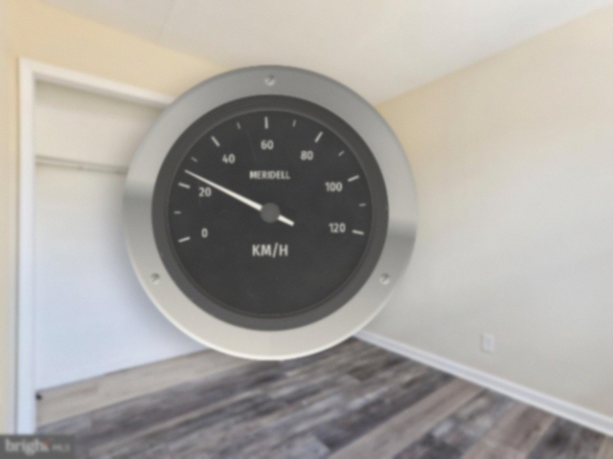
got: {"value": 25, "unit": "km/h"}
